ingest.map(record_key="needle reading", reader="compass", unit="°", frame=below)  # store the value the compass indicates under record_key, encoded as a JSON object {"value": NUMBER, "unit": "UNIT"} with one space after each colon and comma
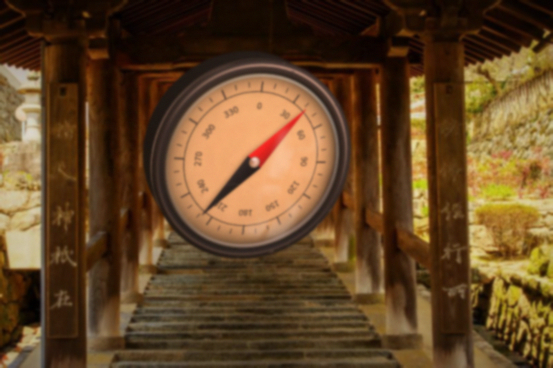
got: {"value": 40, "unit": "°"}
